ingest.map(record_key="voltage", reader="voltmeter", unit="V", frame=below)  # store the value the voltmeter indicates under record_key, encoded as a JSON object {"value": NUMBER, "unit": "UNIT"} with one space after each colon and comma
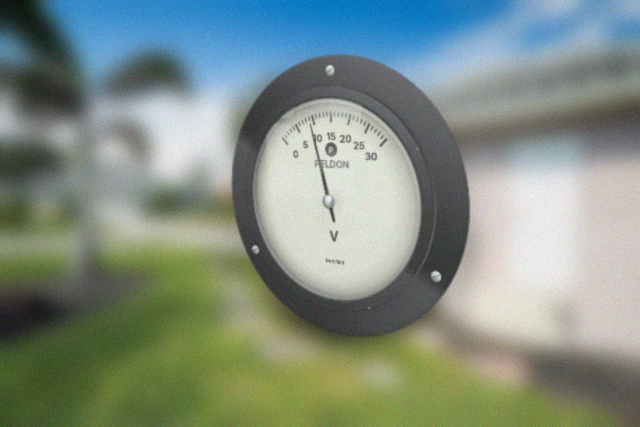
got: {"value": 10, "unit": "V"}
